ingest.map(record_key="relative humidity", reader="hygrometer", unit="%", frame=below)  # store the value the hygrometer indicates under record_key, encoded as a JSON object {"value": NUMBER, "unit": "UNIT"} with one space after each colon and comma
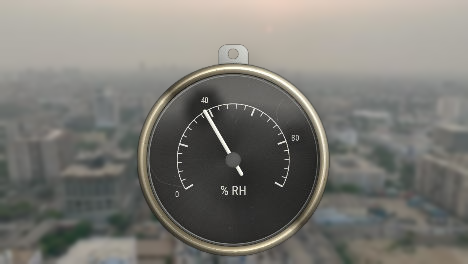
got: {"value": 38, "unit": "%"}
